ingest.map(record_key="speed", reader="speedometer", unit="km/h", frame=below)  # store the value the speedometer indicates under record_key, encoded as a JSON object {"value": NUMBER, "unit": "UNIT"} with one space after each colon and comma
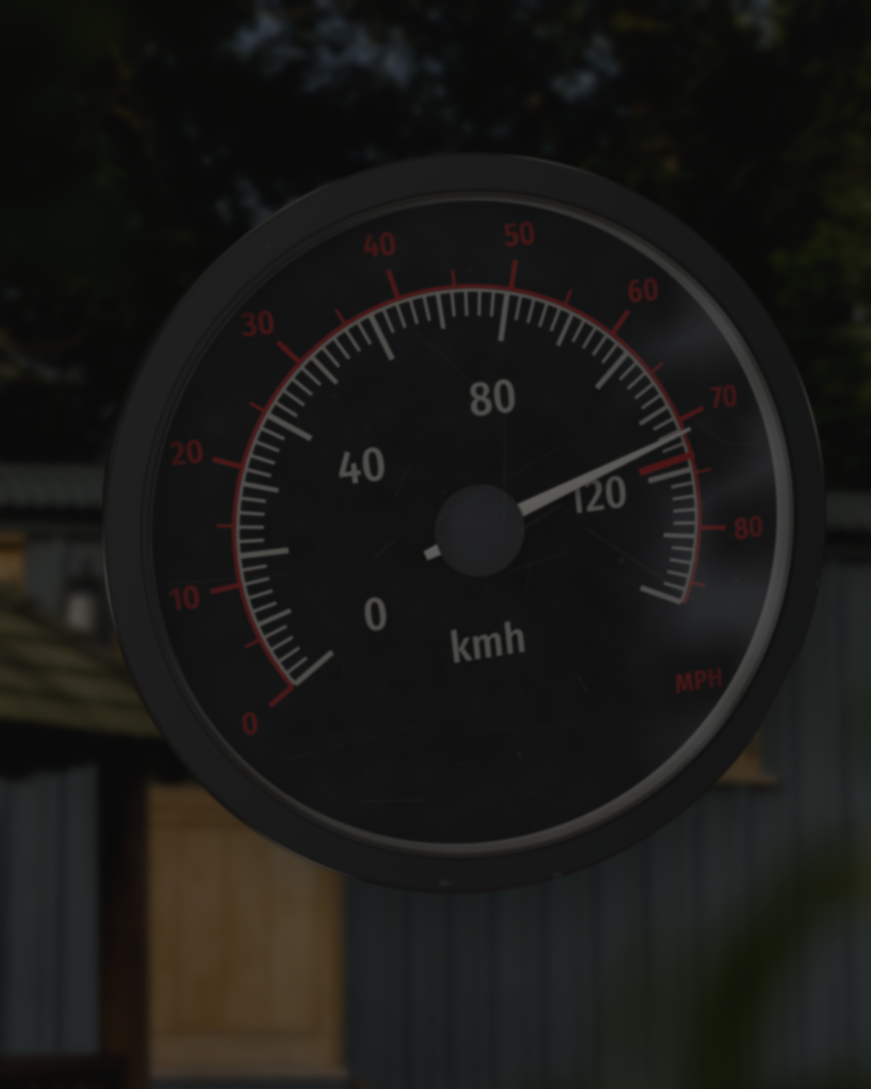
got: {"value": 114, "unit": "km/h"}
